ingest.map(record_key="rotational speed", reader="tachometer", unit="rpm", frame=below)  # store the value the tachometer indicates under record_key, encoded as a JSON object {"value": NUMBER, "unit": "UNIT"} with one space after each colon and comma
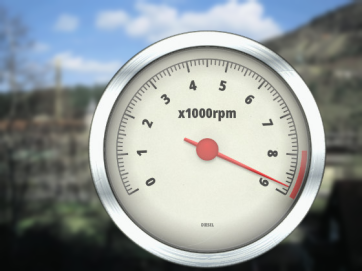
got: {"value": 8800, "unit": "rpm"}
